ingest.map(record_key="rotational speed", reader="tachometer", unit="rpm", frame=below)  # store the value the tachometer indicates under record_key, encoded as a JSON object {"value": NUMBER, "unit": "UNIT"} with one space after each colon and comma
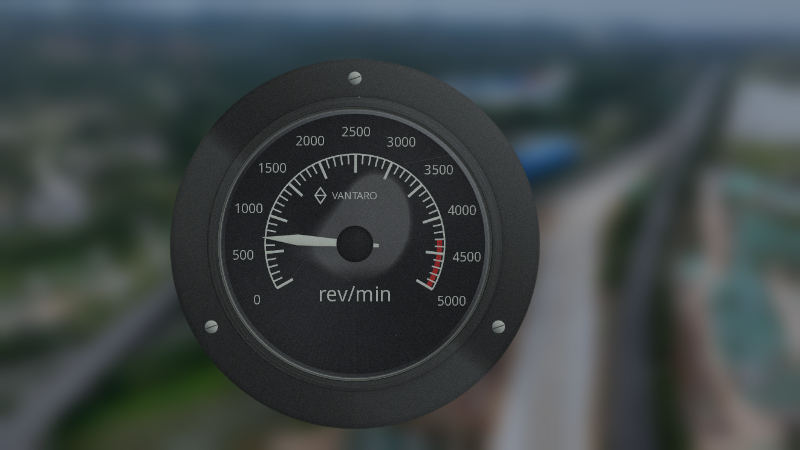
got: {"value": 700, "unit": "rpm"}
